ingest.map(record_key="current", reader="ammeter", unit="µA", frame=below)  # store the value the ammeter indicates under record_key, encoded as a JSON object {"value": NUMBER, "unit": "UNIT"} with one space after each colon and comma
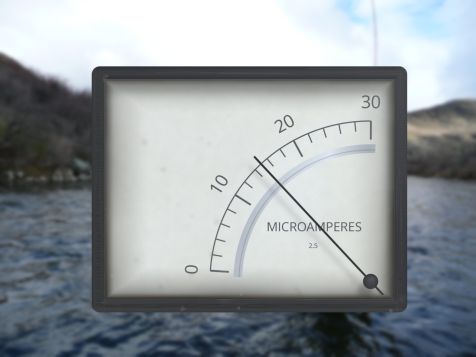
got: {"value": 15, "unit": "µA"}
